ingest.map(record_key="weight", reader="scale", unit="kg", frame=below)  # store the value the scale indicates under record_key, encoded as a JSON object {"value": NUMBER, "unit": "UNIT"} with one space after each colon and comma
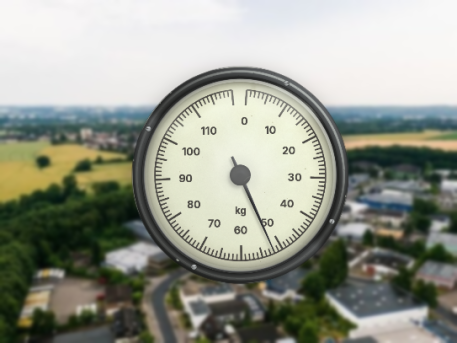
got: {"value": 52, "unit": "kg"}
